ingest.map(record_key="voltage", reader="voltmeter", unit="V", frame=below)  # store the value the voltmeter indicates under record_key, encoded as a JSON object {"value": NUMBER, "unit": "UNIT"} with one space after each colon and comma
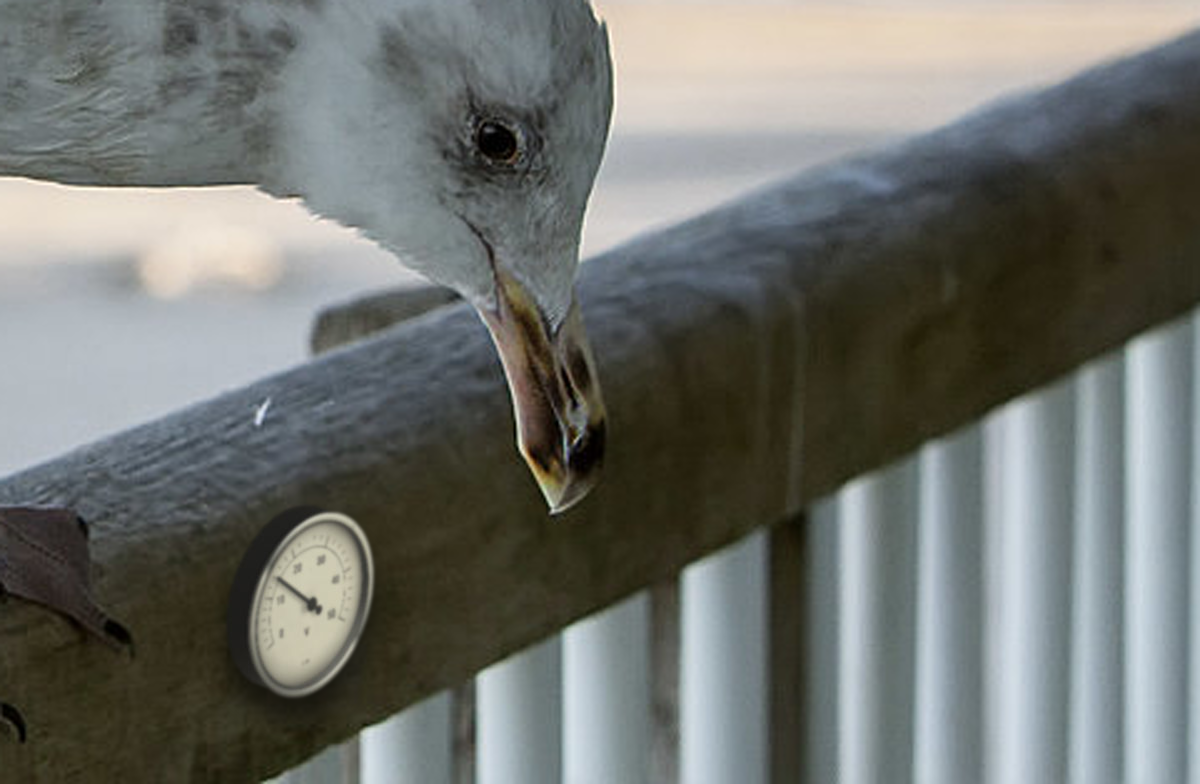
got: {"value": 14, "unit": "V"}
